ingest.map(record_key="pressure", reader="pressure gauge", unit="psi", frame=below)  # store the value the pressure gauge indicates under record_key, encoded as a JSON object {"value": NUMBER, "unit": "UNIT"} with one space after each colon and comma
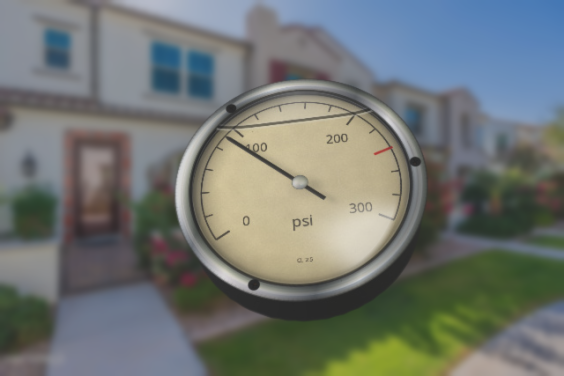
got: {"value": 90, "unit": "psi"}
